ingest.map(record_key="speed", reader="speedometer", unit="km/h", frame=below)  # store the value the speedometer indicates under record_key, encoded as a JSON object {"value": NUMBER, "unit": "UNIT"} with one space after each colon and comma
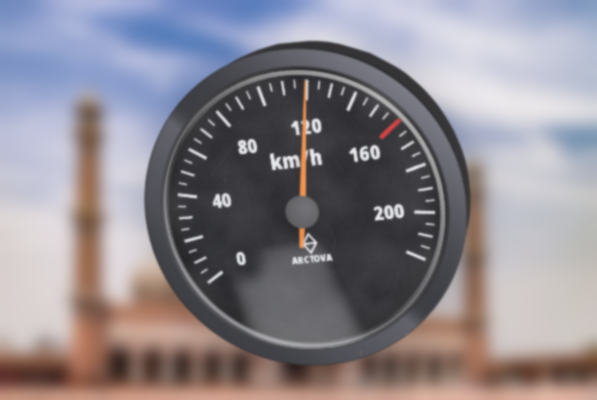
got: {"value": 120, "unit": "km/h"}
